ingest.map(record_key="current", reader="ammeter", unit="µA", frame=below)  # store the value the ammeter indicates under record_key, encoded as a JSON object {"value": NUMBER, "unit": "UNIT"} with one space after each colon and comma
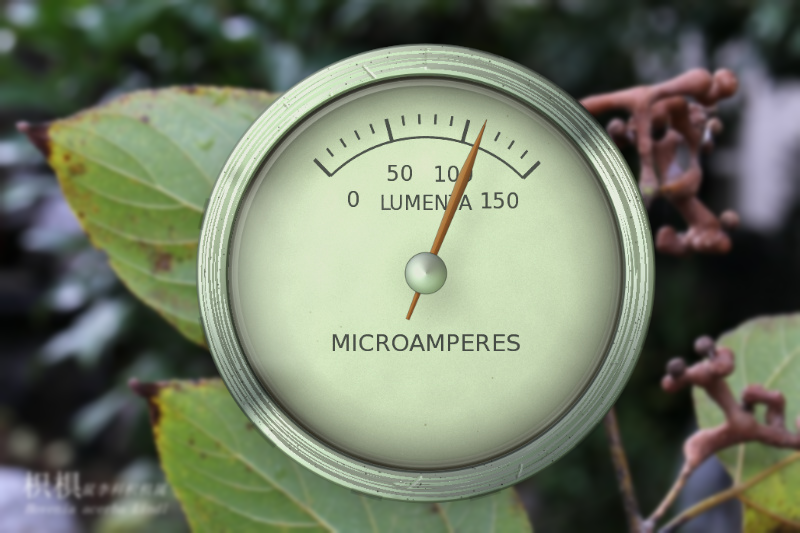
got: {"value": 110, "unit": "µA"}
